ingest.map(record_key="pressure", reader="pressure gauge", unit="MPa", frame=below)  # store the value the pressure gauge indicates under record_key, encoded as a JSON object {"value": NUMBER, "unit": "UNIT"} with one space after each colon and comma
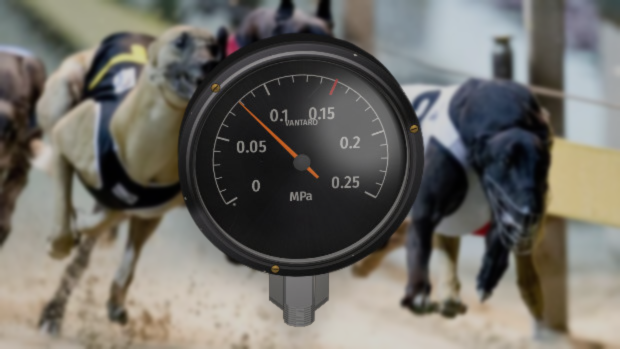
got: {"value": 0.08, "unit": "MPa"}
